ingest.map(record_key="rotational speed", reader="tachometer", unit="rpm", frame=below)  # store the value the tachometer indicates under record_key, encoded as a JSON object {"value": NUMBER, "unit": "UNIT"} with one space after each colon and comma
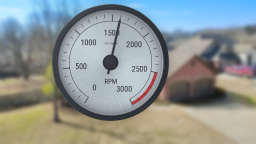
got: {"value": 1600, "unit": "rpm"}
